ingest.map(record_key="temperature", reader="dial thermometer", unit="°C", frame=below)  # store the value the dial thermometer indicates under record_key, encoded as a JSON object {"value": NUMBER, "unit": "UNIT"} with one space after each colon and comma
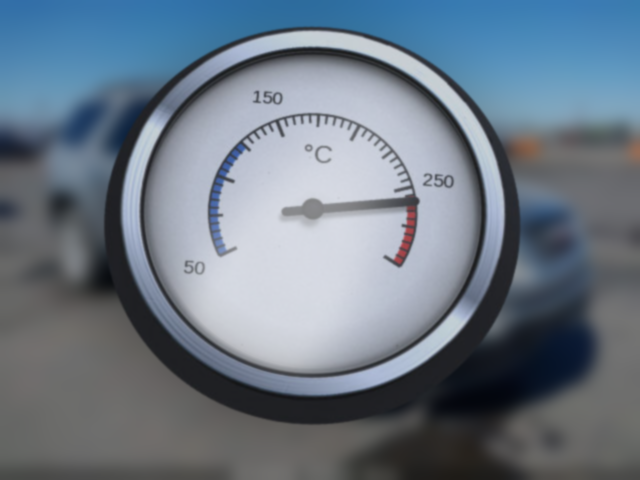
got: {"value": 260, "unit": "°C"}
